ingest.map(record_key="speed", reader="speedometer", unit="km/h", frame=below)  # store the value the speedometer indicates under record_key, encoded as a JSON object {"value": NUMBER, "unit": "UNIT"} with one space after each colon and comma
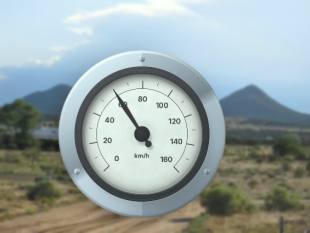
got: {"value": 60, "unit": "km/h"}
